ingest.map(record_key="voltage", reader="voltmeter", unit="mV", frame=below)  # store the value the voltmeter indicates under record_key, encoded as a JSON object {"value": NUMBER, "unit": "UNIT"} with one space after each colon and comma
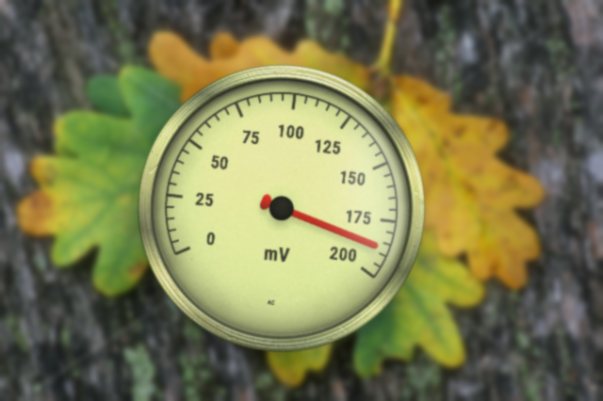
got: {"value": 187.5, "unit": "mV"}
